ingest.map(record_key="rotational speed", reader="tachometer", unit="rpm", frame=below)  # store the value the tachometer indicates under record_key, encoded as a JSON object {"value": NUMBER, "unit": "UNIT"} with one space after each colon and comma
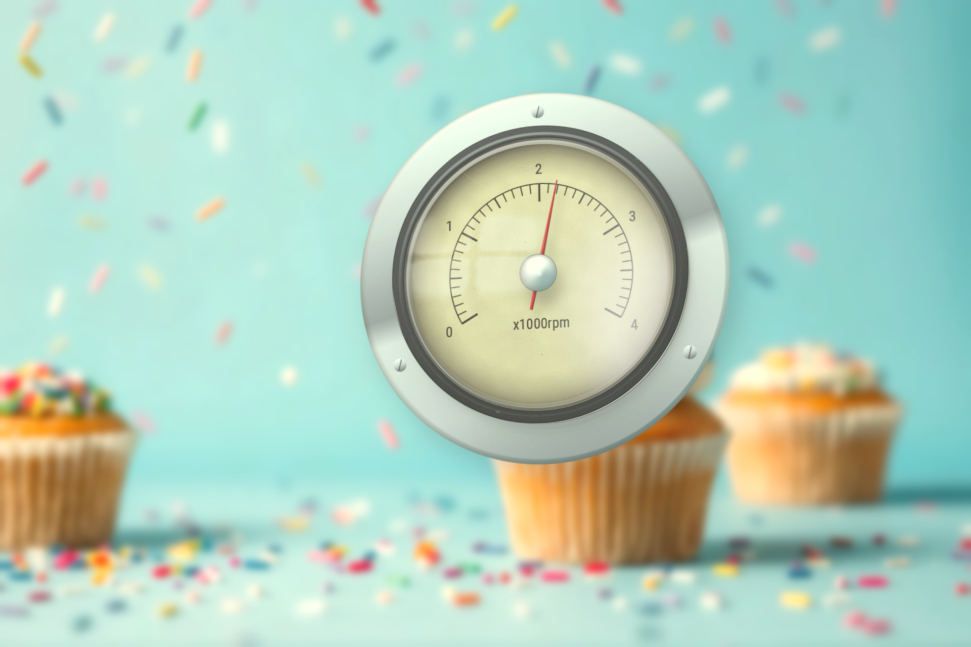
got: {"value": 2200, "unit": "rpm"}
